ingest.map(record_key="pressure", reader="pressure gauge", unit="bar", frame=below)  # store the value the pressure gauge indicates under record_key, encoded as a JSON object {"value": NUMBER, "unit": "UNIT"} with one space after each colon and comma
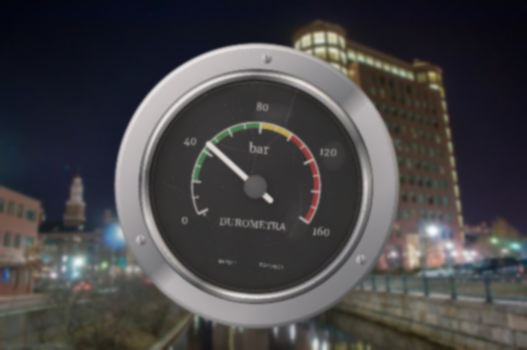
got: {"value": 45, "unit": "bar"}
